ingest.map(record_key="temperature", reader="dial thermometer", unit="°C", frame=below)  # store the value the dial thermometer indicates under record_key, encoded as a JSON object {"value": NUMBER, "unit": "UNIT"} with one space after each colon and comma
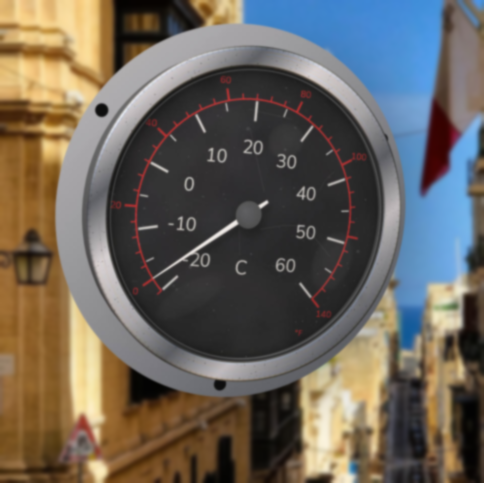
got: {"value": -17.5, "unit": "°C"}
